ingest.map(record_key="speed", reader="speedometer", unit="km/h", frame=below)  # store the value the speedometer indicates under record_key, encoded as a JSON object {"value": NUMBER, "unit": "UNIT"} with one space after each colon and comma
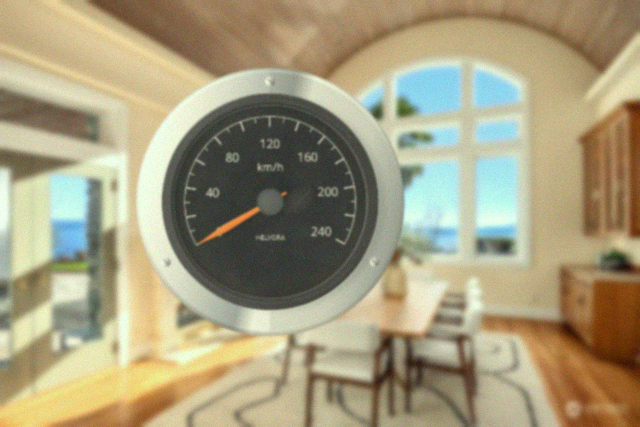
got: {"value": 0, "unit": "km/h"}
